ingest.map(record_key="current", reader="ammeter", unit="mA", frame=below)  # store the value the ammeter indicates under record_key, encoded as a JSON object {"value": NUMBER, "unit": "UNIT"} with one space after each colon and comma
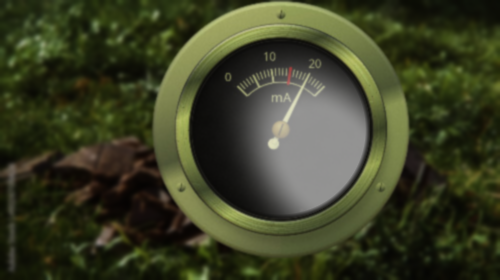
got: {"value": 20, "unit": "mA"}
